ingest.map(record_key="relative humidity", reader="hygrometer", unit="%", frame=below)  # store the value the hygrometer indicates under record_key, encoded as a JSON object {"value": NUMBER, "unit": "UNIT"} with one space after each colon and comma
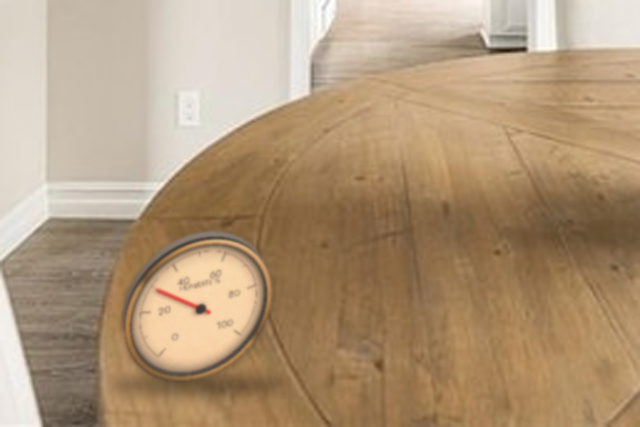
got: {"value": 30, "unit": "%"}
